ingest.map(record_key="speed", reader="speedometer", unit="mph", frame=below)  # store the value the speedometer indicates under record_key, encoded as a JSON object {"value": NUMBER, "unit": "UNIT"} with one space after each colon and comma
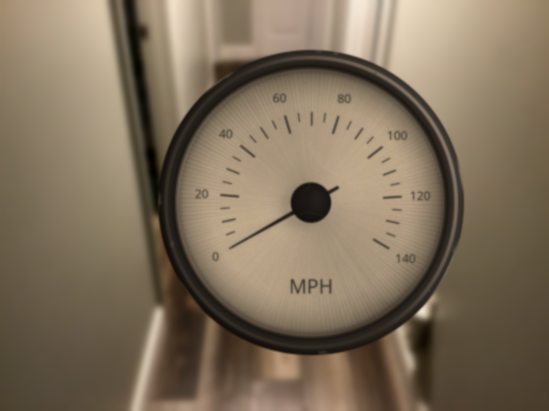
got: {"value": 0, "unit": "mph"}
